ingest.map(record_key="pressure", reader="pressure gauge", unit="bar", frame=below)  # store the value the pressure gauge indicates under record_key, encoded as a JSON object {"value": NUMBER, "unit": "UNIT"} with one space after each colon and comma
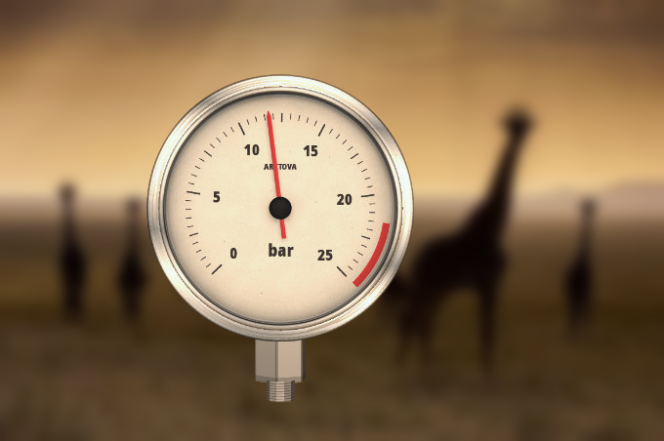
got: {"value": 11.75, "unit": "bar"}
